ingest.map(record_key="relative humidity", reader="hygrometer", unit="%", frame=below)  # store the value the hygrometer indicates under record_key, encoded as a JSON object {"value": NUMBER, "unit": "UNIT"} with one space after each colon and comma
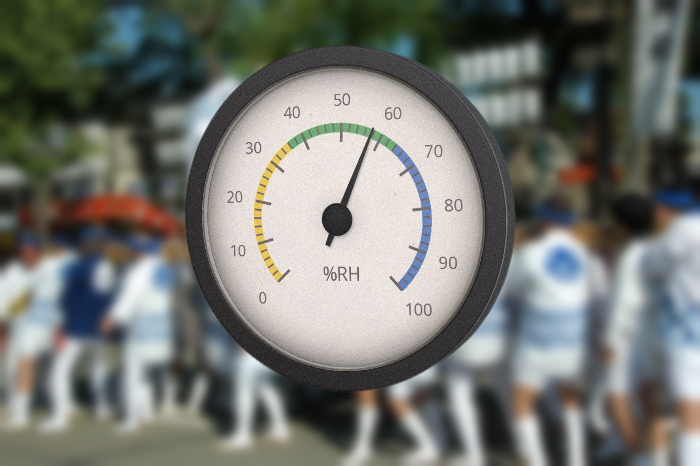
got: {"value": 58, "unit": "%"}
